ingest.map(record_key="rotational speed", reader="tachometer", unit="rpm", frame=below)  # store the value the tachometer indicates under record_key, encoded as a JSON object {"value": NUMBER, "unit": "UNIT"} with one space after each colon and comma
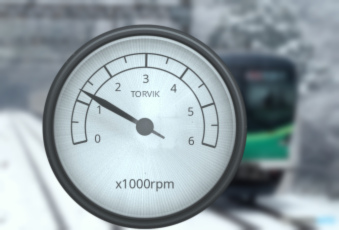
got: {"value": 1250, "unit": "rpm"}
